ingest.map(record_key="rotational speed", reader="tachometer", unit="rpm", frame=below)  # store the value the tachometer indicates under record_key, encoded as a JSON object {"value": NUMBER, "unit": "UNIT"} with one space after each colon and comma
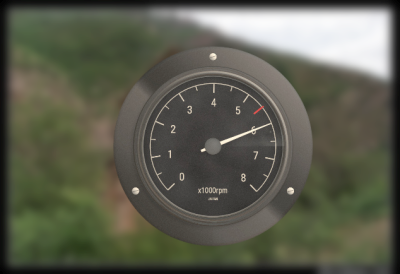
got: {"value": 6000, "unit": "rpm"}
